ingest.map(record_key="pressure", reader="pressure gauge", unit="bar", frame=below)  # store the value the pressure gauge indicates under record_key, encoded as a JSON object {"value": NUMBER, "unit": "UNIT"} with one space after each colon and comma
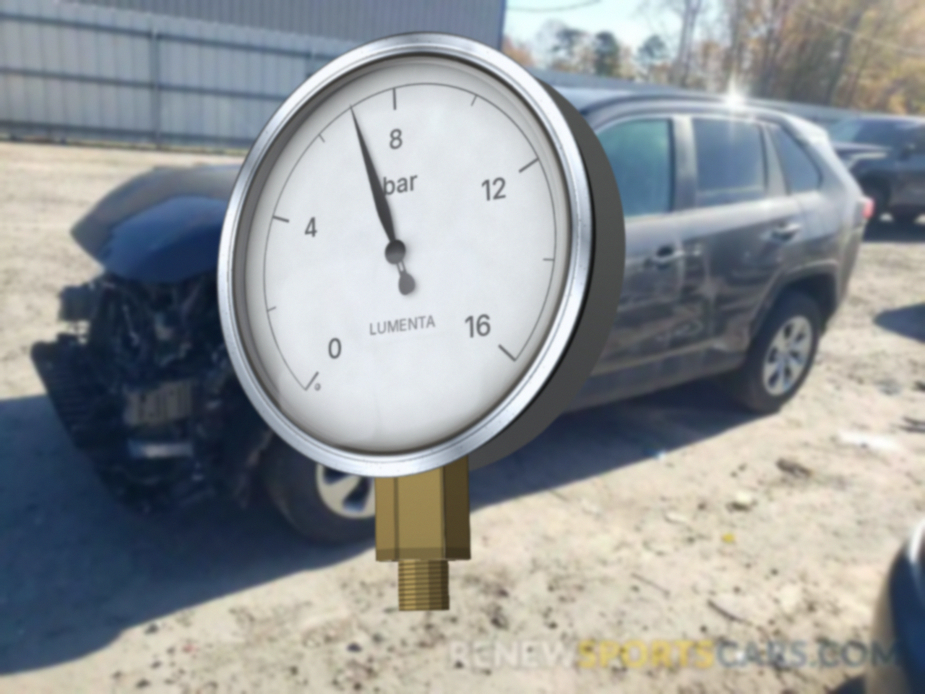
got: {"value": 7, "unit": "bar"}
